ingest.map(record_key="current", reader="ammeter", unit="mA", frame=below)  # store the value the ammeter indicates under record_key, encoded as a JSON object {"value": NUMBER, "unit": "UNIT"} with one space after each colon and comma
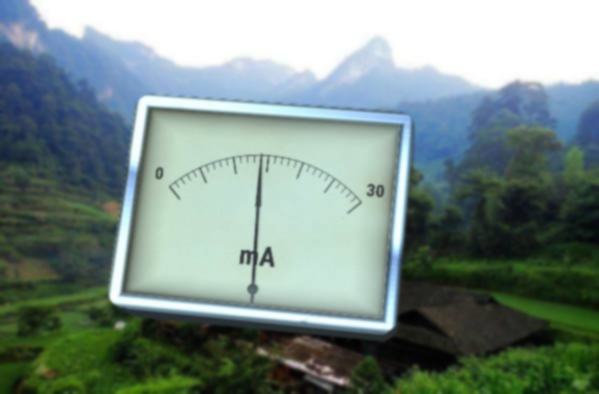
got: {"value": 14, "unit": "mA"}
